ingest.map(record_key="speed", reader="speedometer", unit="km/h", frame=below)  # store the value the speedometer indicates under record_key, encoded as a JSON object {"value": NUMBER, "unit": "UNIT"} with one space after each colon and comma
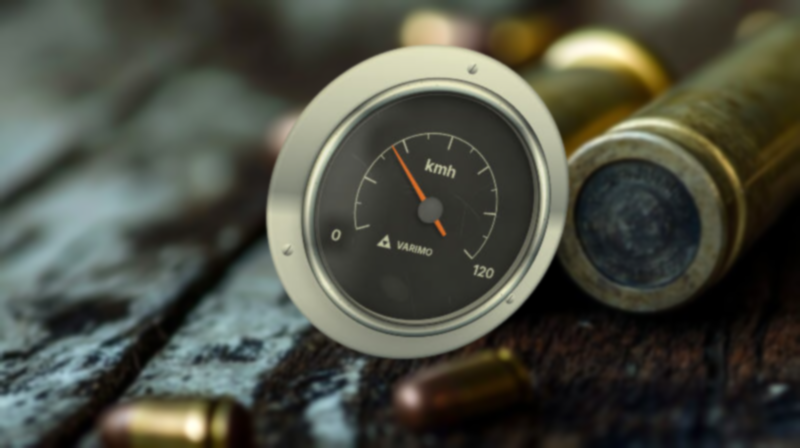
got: {"value": 35, "unit": "km/h"}
